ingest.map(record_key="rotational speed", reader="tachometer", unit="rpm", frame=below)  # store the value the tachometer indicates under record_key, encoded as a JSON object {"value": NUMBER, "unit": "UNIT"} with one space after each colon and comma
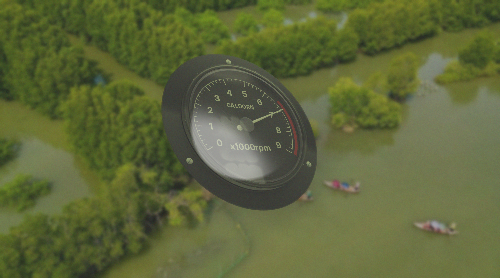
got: {"value": 7000, "unit": "rpm"}
